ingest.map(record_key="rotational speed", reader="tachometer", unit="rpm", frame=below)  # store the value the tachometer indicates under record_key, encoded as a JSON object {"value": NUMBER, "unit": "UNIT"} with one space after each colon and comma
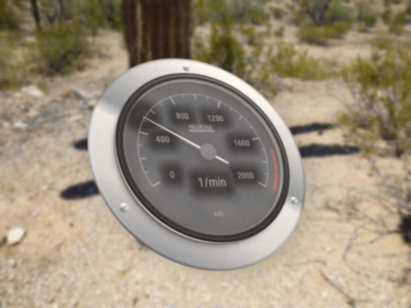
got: {"value": 500, "unit": "rpm"}
